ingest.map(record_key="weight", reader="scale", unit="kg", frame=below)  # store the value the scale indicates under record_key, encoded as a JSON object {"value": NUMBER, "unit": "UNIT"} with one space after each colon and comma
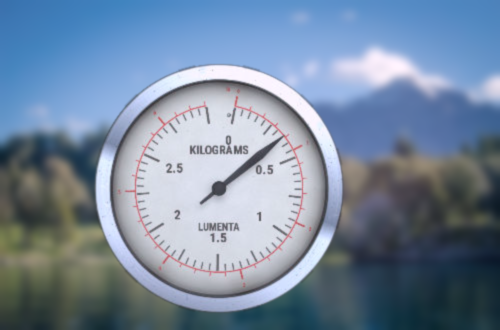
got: {"value": 0.35, "unit": "kg"}
